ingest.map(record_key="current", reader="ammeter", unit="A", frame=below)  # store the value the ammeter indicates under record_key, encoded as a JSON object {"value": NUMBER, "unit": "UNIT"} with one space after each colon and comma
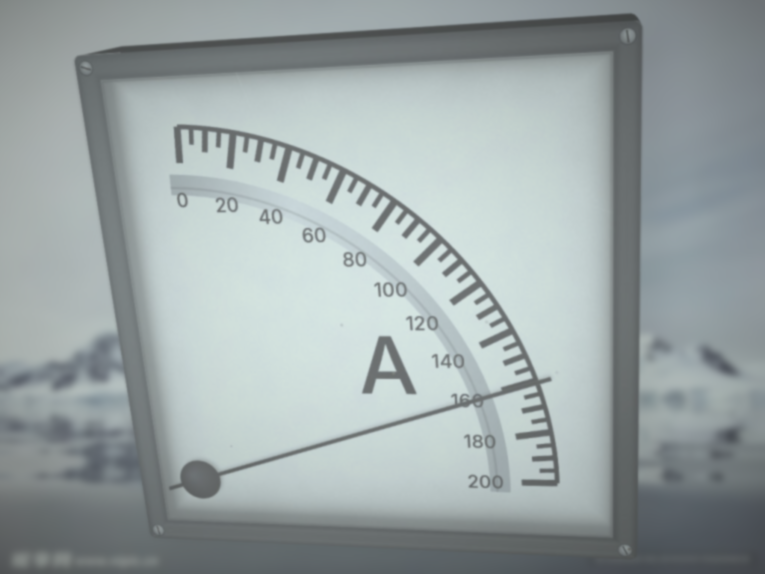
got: {"value": 160, "unit": "A"}
